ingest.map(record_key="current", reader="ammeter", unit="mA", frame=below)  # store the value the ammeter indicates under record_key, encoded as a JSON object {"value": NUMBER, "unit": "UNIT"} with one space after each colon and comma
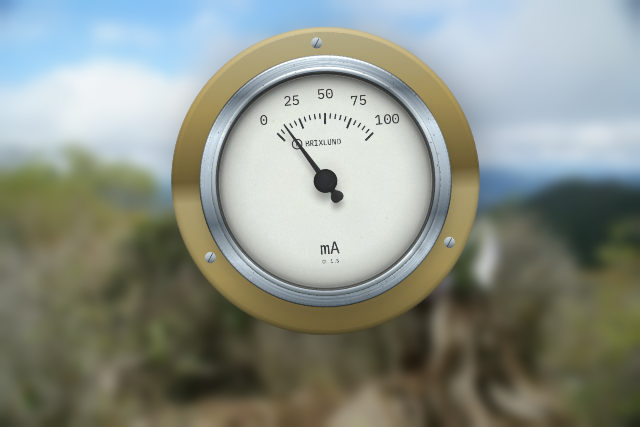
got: {"value": 10, "unit": "mA"}
